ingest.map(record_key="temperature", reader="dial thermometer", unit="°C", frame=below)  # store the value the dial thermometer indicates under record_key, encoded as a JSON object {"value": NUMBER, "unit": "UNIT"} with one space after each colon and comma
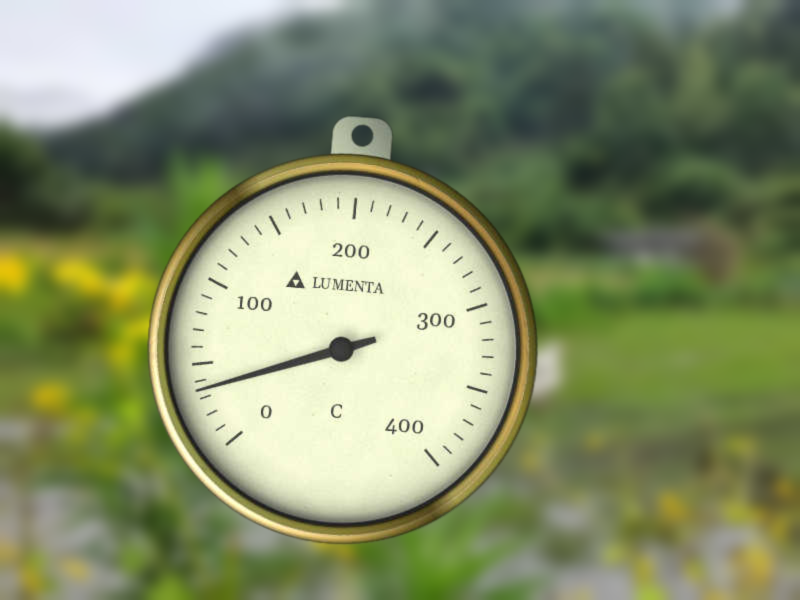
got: {"value": 35, "unit": "°C"}
